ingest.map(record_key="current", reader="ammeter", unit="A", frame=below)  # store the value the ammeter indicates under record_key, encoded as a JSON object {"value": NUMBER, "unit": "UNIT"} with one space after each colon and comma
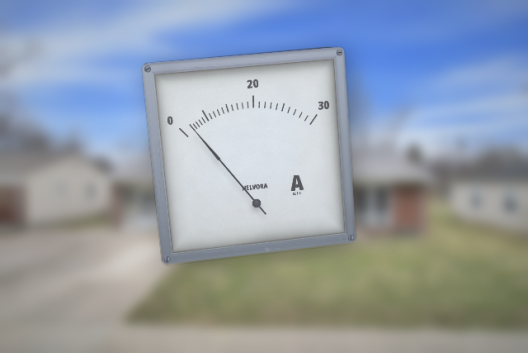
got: {"value": 5, "unit": "A"}
